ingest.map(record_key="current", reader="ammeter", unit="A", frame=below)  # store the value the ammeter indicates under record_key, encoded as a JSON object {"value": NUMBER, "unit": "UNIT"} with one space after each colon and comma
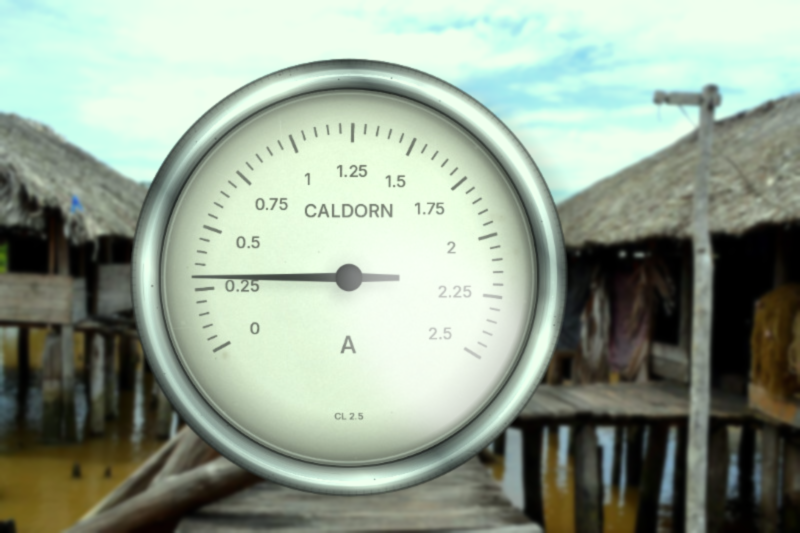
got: {"value": 0.3, "unit": "A"}
